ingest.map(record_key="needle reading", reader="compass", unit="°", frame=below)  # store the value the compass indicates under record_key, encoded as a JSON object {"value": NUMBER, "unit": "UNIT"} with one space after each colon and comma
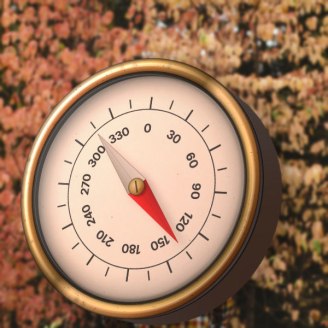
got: {"value": 135, "unit": "°"}
